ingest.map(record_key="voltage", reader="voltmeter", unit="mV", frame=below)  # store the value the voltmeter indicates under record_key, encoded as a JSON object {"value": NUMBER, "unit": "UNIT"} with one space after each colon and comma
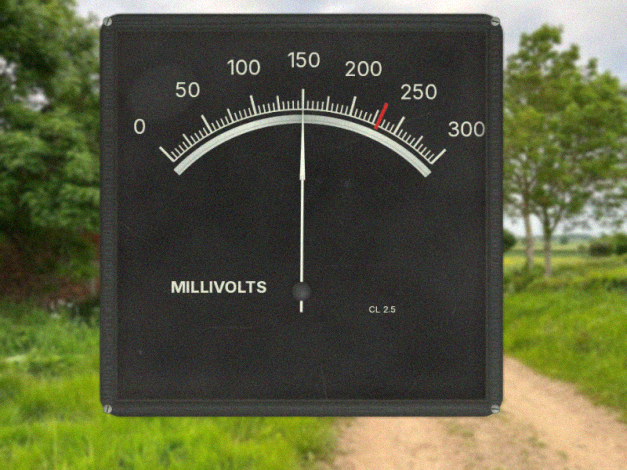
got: {"value": 150, "unit": "mV"}
